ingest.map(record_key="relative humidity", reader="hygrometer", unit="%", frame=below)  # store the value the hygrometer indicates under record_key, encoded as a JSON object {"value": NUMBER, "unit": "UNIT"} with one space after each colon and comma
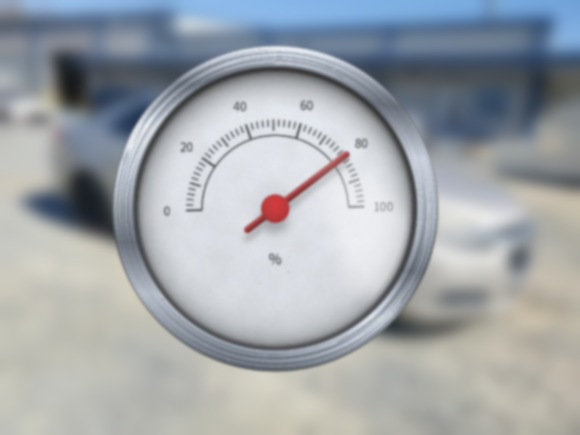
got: {"value": 80, "unit": "%"}
